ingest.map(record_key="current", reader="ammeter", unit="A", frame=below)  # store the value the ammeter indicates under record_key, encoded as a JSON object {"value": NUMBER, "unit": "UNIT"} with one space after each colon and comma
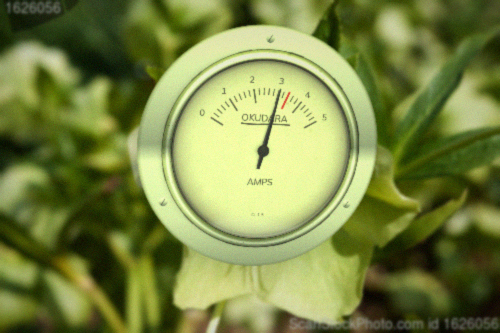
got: {"value": 3, "unit": "A"}
